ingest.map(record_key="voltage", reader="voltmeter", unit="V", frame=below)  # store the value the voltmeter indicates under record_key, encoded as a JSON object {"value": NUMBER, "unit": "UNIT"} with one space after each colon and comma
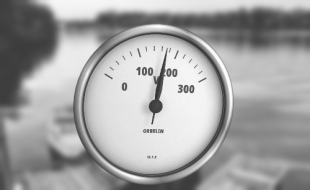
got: {"value": 170, "unit": "V"}
